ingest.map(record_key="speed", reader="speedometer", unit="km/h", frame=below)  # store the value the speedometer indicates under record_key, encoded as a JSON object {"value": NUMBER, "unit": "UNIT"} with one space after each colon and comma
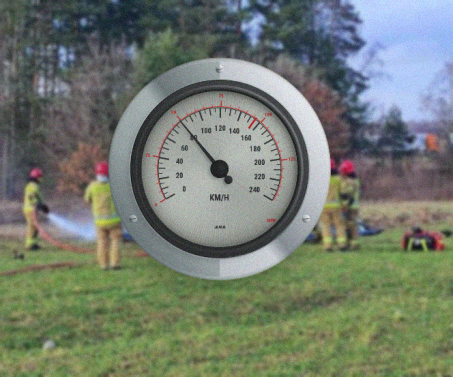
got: {"value": 80, "unit": "km/h"}
